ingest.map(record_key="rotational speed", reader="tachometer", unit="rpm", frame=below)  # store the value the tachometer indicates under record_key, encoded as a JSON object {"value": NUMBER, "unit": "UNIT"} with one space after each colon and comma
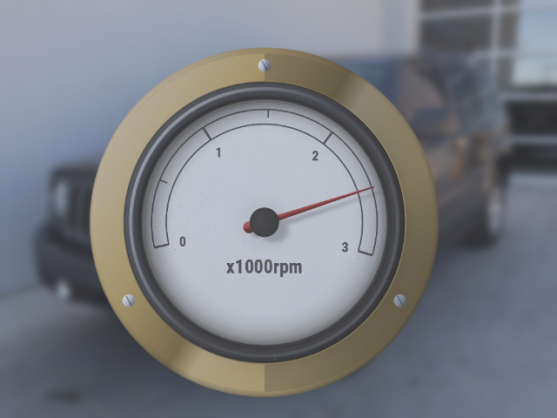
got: {"value": 2500, "unit": "rpm"}
